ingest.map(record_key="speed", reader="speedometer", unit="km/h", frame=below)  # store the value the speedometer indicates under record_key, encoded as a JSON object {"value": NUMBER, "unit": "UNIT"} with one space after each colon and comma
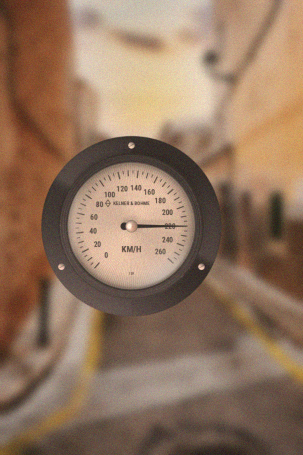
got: {"value": 220, "unit": "km/h"}
